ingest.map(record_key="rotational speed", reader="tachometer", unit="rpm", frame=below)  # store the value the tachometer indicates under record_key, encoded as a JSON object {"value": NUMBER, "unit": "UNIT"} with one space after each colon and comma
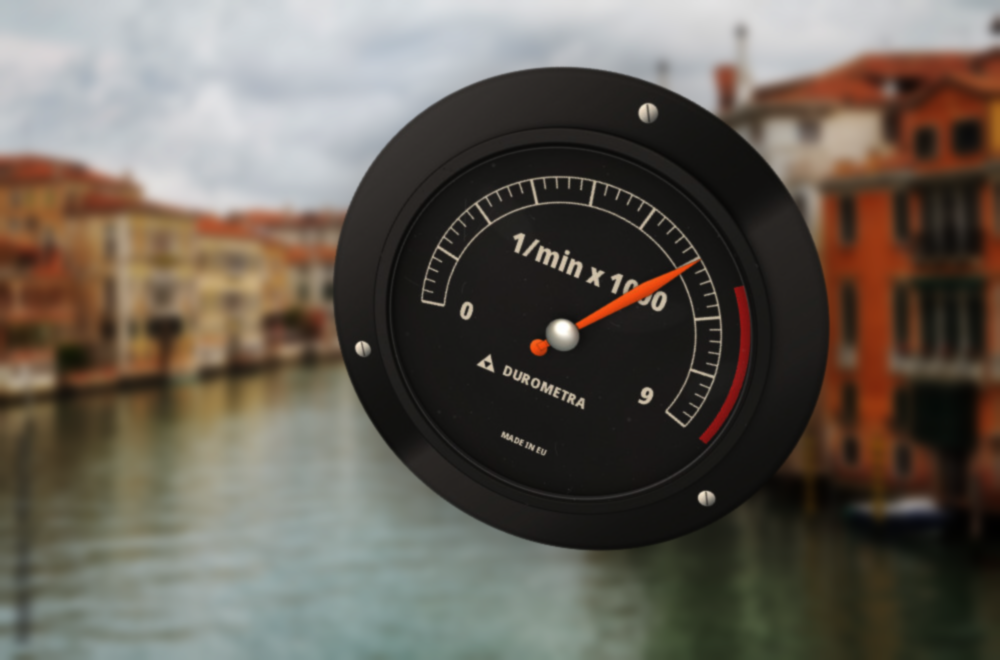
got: {"value": 6000, "unit": "rpm"}
